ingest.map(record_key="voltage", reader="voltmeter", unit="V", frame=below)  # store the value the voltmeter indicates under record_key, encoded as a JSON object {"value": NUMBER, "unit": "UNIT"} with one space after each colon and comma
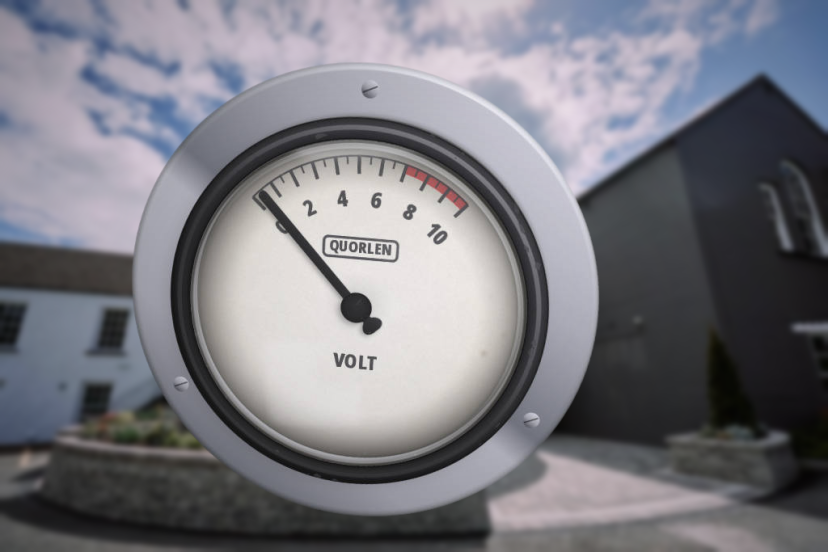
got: {"value": 0.5, "unit": "V"}
